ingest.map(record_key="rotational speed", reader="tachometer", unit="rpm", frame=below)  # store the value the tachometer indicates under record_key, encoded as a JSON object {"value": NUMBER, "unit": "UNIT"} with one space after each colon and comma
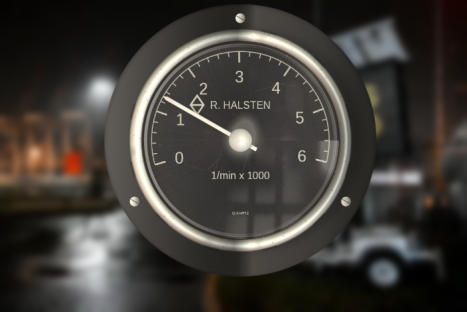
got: {"value": 1300, "unit": "rpm"}
